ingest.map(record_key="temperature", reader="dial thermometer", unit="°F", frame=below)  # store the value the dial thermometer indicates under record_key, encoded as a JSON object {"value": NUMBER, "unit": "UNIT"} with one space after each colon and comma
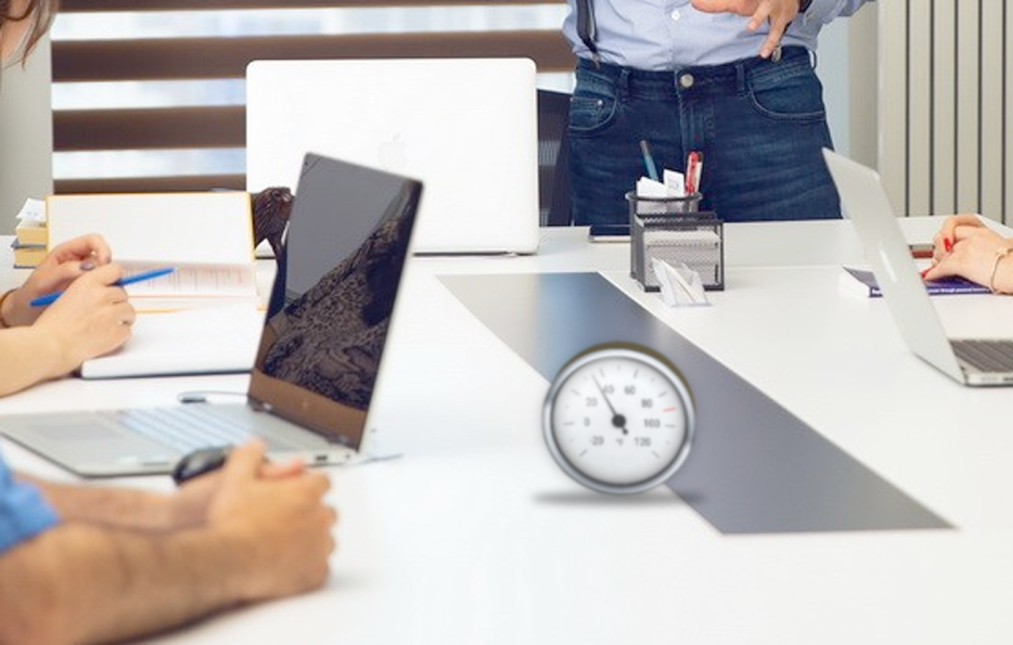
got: {"value": 35, "unit": "°F"}
